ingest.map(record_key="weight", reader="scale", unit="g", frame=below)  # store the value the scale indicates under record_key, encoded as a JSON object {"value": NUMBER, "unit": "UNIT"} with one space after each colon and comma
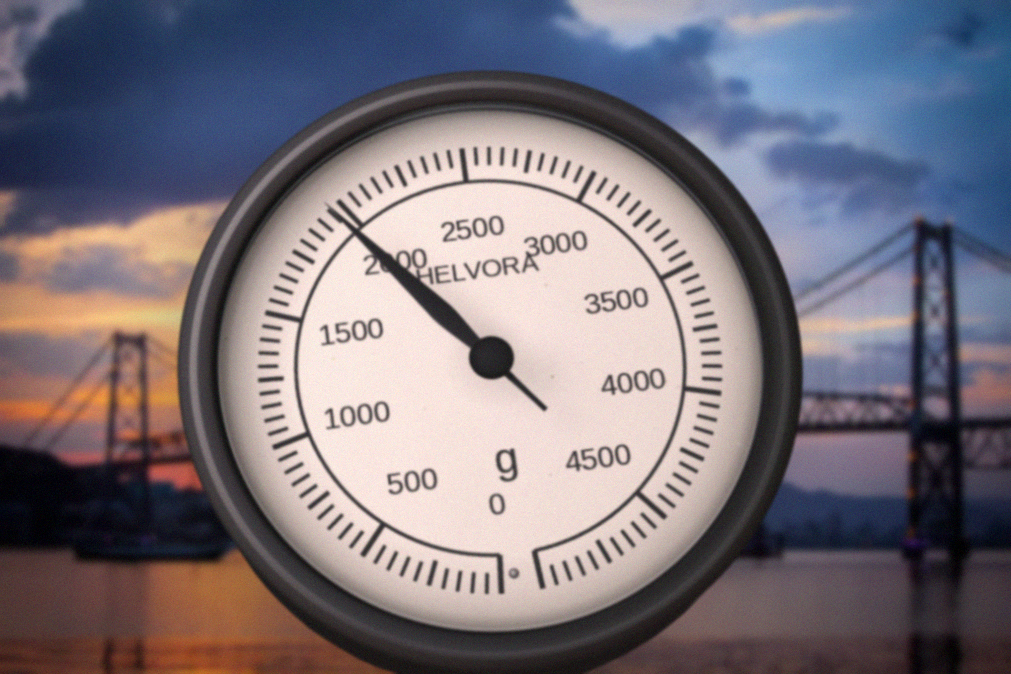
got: {"value": 1950, "unit": "g"}
